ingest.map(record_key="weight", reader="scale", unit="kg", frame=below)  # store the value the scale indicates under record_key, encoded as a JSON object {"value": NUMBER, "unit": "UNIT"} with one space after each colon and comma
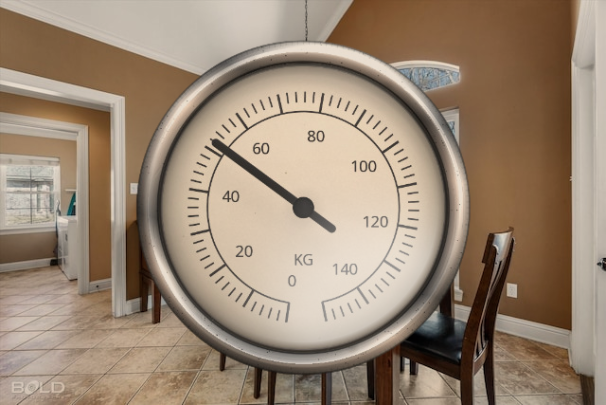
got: {"value": 52, "unit": "kg"}
